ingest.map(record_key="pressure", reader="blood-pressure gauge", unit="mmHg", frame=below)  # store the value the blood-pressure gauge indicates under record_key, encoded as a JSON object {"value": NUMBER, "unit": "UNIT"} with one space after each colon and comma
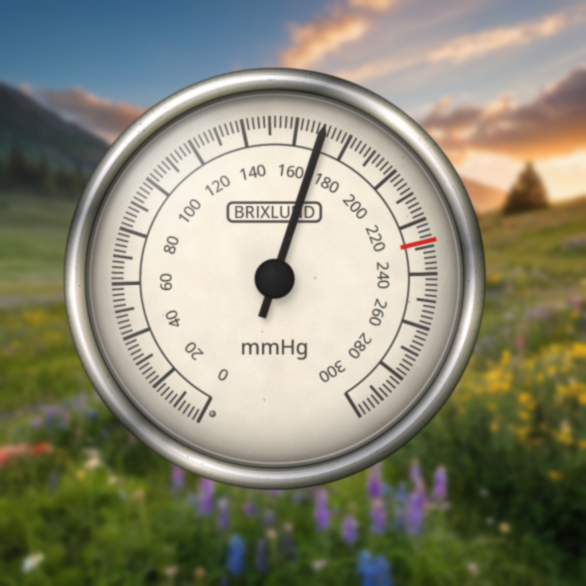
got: {"value": 170, "unit": "mmHg"}
